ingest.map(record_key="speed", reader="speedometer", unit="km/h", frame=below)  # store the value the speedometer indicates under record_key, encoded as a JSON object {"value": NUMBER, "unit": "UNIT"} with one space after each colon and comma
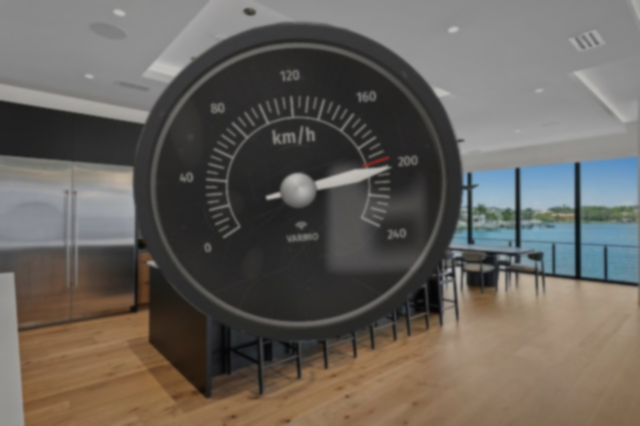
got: {"value": 200, "unit": "km/h"}
